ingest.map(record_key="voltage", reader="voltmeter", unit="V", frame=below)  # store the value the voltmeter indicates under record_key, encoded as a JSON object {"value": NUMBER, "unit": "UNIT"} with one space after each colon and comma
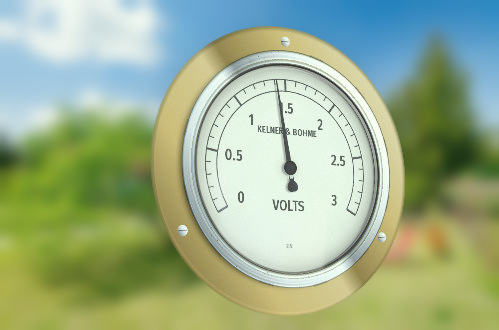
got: {"value": 1.4, "unit": "V"}
